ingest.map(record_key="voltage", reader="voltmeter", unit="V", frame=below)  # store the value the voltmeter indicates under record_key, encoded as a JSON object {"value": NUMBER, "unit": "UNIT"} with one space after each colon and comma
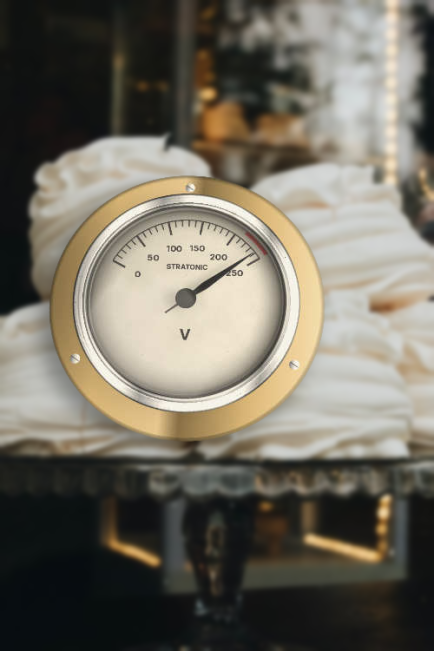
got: {"value": 240, "unit": "V"}
